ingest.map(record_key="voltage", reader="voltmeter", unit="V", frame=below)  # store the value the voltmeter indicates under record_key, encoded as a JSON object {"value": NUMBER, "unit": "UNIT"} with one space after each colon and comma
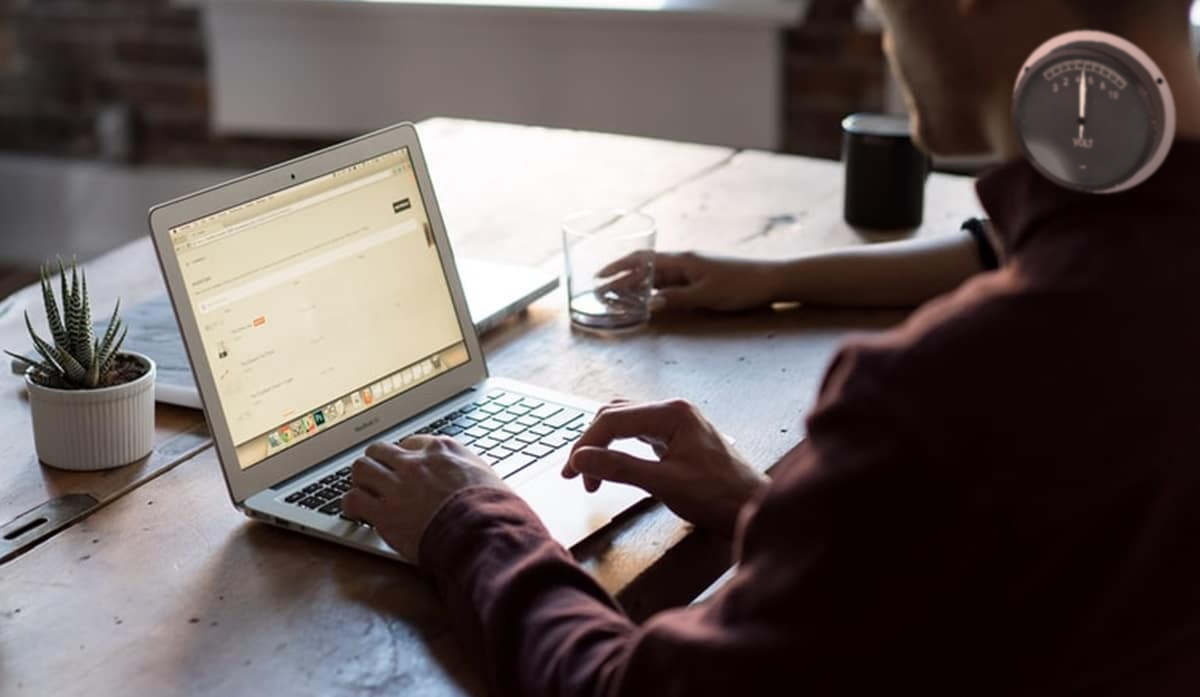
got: {"value": 5, "unit": "V"}
